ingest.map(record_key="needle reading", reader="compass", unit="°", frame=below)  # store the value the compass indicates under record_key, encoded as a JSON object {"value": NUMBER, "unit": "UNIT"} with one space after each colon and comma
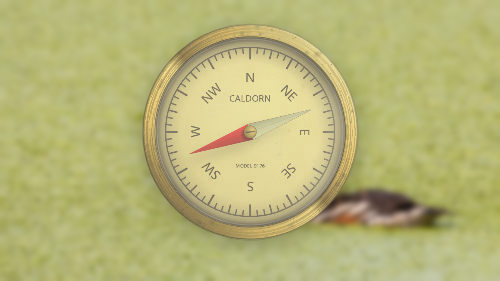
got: {"value": 250, "unit": "°"}
